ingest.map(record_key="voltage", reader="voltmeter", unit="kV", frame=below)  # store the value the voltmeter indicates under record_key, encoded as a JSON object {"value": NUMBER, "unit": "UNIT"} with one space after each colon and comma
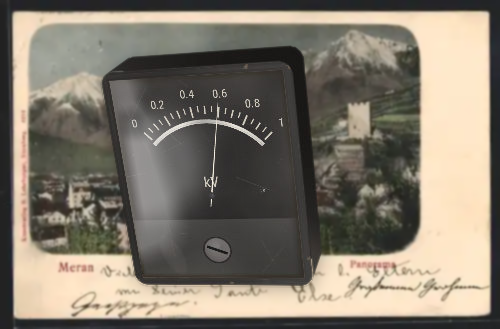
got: {"value": 0.6, "unit": "kV"}
